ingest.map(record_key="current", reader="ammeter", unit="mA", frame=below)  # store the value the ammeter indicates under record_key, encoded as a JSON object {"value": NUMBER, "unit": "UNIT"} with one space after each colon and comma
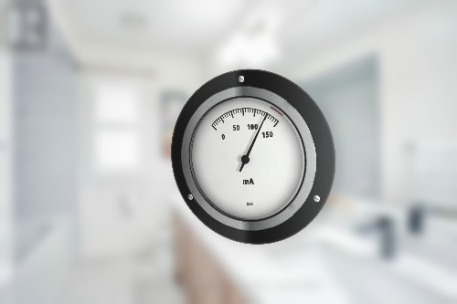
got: {"value": 125, "unit": "mA"}
